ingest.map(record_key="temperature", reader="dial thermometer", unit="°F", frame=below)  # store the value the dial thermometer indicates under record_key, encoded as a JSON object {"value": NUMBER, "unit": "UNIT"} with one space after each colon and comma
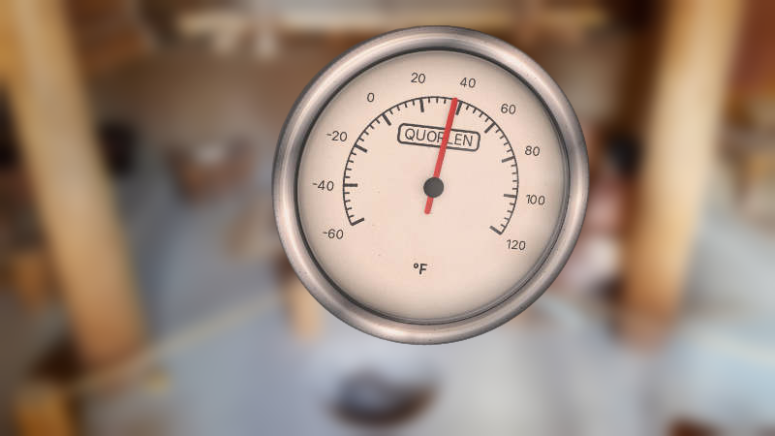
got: {"value": 36, "unit": "°F"}
